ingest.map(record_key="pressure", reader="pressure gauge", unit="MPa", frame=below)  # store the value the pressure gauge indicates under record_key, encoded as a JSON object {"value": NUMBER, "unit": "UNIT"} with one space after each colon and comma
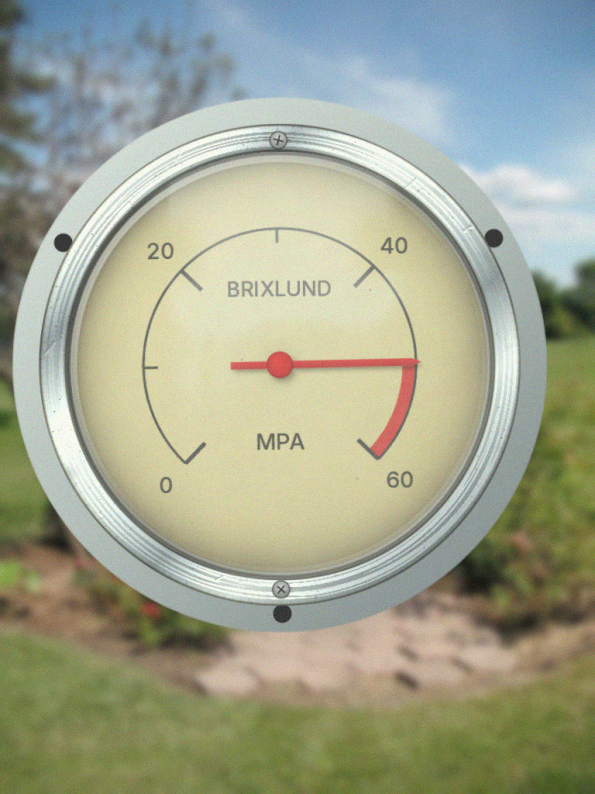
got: {"value": 50, "unit": "MPa"}
